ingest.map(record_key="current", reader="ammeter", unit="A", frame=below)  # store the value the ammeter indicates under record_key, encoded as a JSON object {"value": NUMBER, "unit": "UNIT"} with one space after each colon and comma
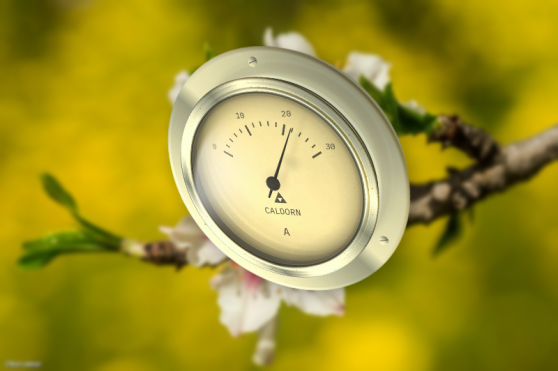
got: {"value": 22, "unit": "A"}
